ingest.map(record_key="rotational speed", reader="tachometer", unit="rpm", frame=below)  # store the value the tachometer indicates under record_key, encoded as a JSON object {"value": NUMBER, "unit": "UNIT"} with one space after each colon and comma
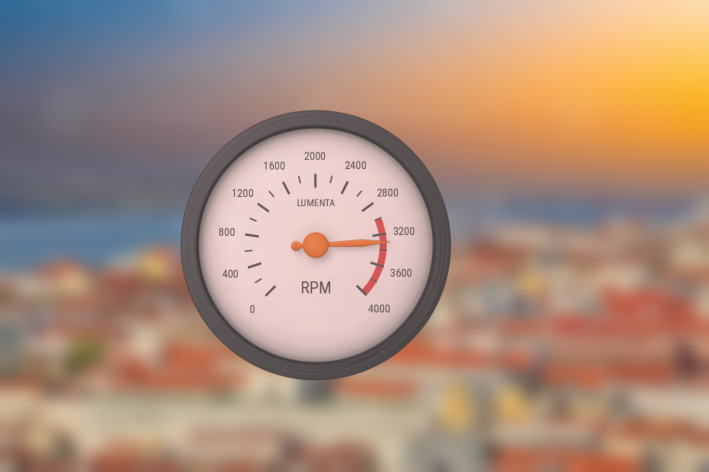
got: {"value": 3300, "unit": "rpm"}
